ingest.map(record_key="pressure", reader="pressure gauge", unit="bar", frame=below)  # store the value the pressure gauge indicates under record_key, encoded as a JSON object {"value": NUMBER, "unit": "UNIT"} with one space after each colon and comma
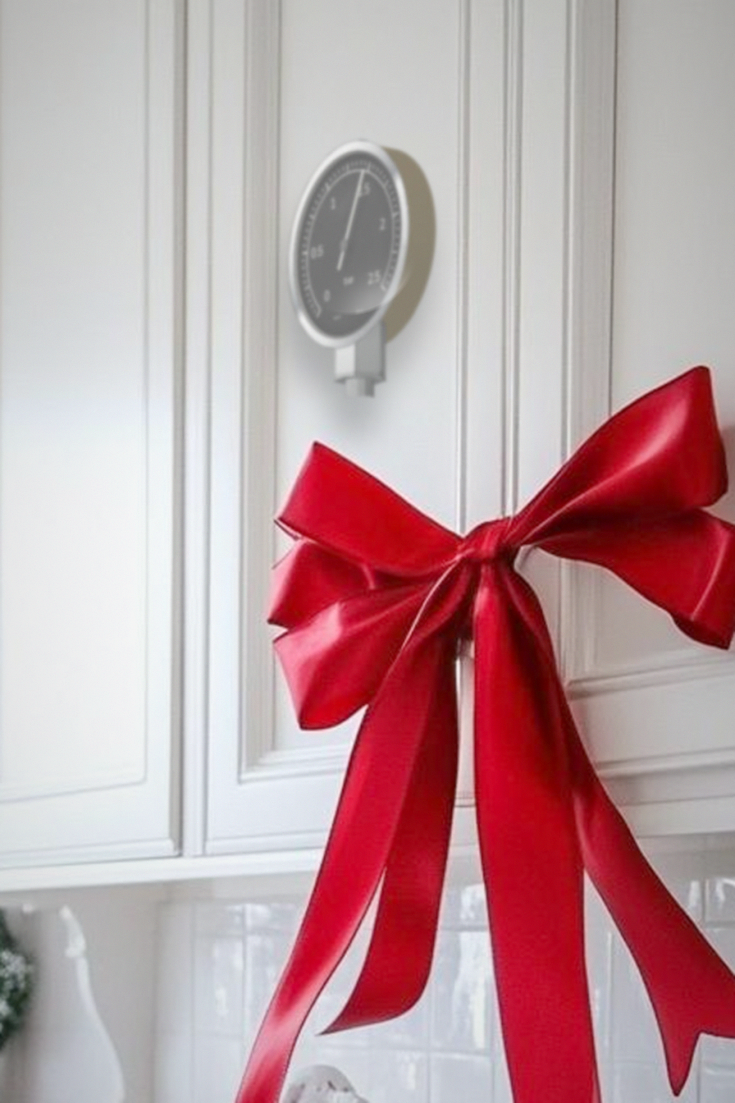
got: {"value": 1.5, "unit": "bar"}
